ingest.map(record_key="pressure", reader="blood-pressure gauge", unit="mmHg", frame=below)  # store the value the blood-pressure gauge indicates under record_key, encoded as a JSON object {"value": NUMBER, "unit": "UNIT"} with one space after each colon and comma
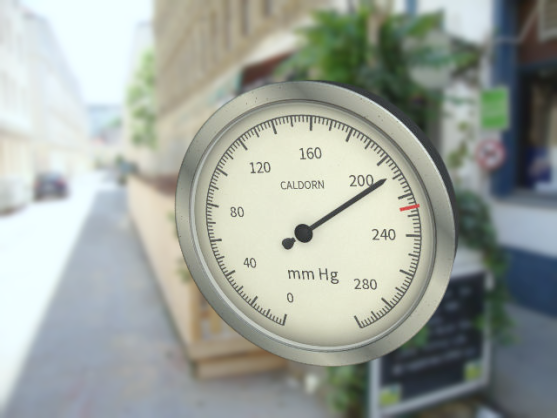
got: {"value": 208, "unit": "mmHg"}
